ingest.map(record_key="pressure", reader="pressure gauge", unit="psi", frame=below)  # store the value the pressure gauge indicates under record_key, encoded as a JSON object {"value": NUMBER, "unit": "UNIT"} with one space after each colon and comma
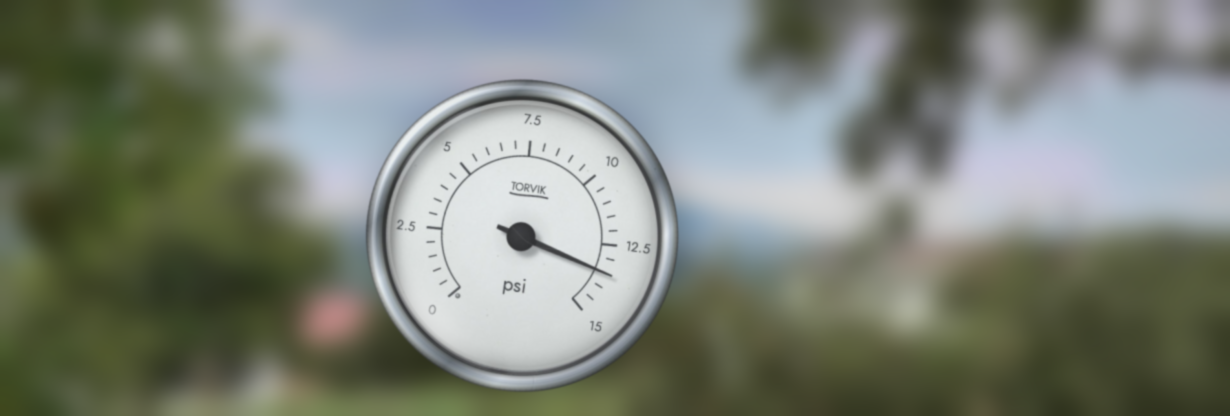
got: {"value": 13.5, "unit": "psi"}
